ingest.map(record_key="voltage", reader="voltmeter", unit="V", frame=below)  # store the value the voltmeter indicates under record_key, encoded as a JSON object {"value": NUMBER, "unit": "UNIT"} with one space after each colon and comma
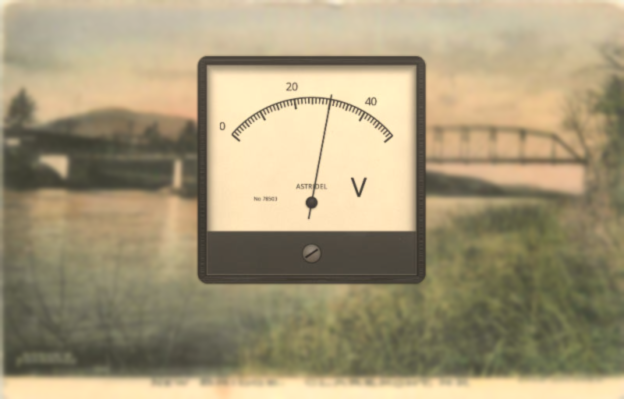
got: {"value": 30, "unit": "V"}
